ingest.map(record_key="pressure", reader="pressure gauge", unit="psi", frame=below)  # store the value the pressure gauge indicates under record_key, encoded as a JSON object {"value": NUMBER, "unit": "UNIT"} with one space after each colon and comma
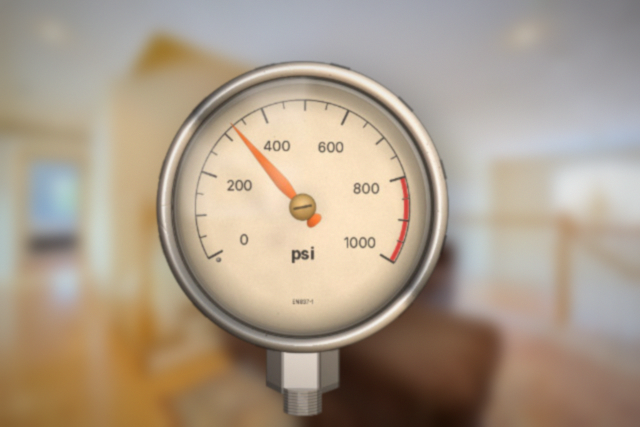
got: {"value": 325, "unit": "psi"}
